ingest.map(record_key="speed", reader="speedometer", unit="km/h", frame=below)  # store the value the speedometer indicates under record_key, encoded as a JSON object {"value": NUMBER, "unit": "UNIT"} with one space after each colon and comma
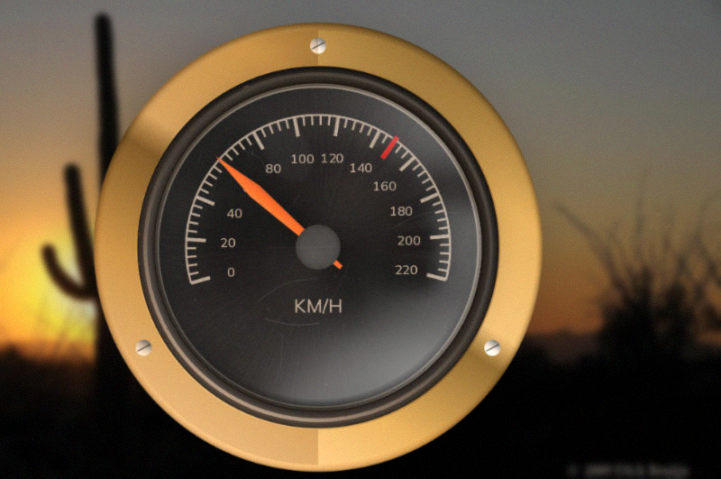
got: {"value": 60, "unit": "km/h"}
